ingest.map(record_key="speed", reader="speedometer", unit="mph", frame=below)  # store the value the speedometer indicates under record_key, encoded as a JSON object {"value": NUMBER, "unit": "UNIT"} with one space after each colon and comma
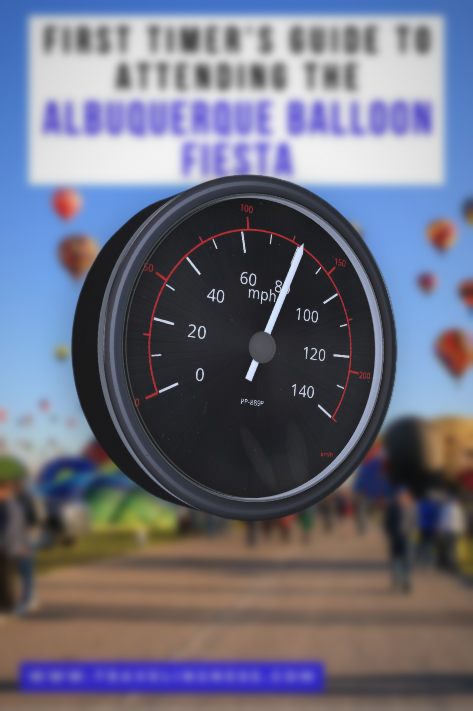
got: {"value": 80, "unit": "mph"}
